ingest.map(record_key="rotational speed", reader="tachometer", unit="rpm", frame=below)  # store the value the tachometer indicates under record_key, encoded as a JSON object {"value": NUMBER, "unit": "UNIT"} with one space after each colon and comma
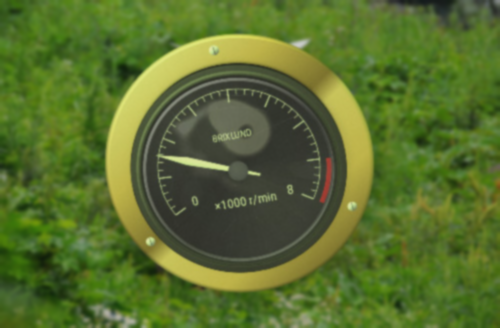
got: {"value": 1600, "unit": "rpm"}
